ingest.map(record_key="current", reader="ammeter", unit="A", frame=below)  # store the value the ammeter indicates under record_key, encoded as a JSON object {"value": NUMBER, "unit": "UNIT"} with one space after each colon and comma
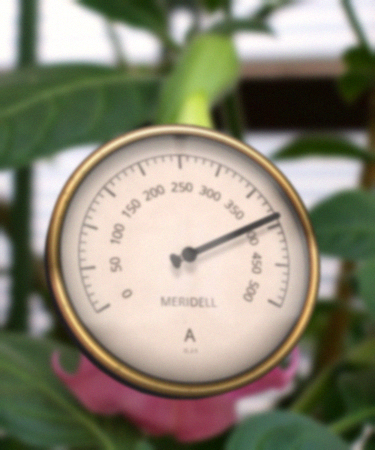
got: {"value": 390, "unit": "A"}
